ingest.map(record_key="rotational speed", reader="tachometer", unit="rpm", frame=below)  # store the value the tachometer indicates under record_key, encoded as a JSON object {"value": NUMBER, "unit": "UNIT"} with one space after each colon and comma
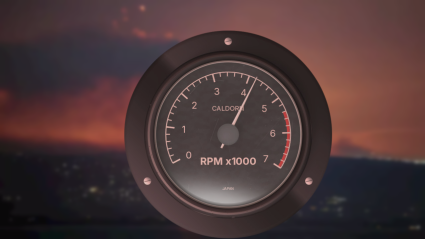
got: {"value": 4200, "unit": "rpm"}
